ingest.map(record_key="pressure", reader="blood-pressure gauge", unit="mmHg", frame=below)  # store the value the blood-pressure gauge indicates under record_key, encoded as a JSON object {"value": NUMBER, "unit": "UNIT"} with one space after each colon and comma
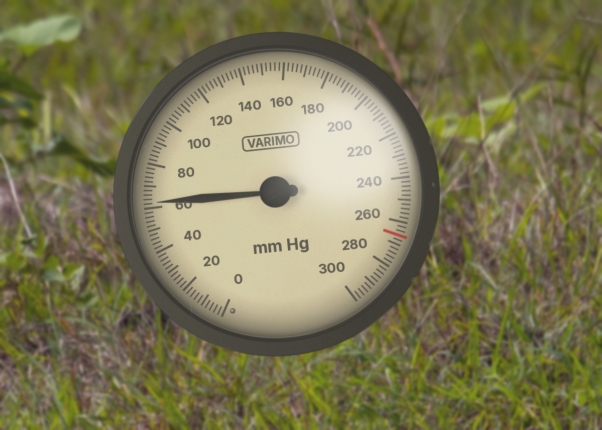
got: {"value": 62, "unit": "mmHg"}
